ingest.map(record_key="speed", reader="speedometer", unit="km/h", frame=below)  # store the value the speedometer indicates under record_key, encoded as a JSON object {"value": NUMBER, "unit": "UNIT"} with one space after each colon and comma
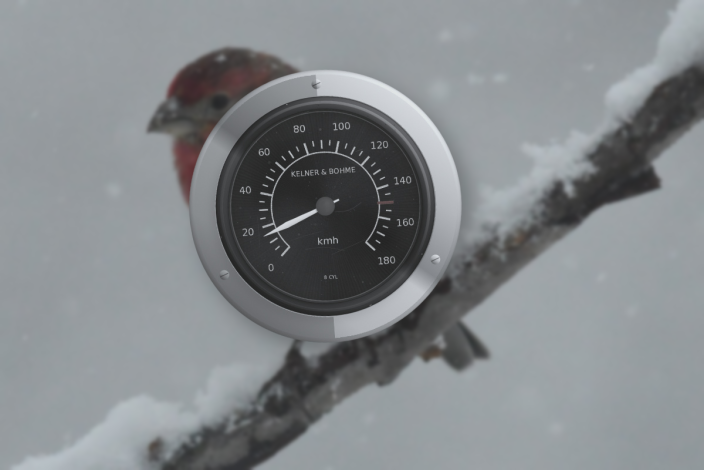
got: {"value": 15, "unit": "km/h"}
